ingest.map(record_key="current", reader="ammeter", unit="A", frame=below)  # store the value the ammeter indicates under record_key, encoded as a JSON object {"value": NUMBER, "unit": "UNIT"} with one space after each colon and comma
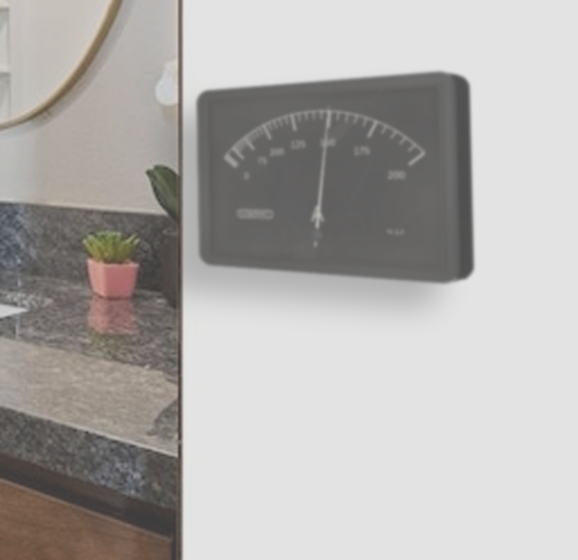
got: {"value": 150, "unit": "A"}
